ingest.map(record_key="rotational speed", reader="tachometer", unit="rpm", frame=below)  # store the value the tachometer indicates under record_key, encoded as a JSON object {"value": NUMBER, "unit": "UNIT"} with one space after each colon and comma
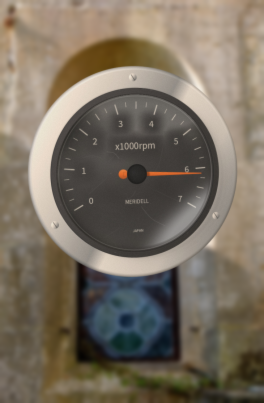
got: {"value": 6125, "unit": "rpm"}
